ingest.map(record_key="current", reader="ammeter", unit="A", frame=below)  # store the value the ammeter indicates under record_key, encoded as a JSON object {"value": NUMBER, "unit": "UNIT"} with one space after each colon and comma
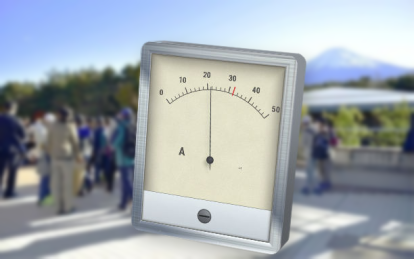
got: {"value": 22, "unit": "A"}
